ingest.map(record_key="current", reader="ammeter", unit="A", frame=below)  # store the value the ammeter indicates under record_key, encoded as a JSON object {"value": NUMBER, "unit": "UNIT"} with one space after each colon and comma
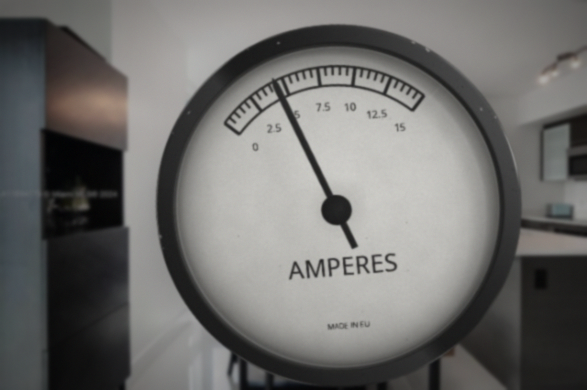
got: {"value": 4.5, "unit": "A"}
